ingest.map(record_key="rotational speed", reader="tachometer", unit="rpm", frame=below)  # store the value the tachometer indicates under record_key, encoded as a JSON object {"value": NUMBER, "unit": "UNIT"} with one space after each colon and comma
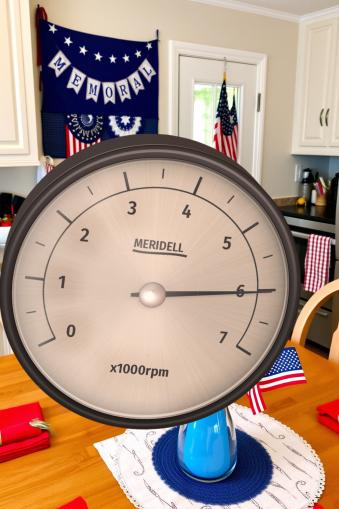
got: {"value": 6000, "unit": "rpm"}
